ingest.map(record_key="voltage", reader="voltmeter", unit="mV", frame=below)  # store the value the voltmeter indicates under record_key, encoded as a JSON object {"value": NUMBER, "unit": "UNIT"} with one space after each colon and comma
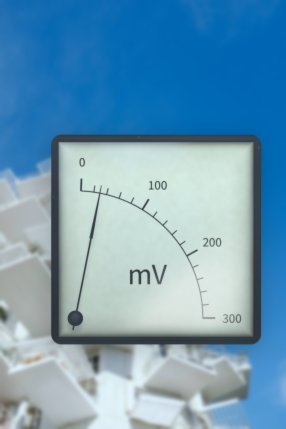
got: {"value": 30, "unit": "mV"}
